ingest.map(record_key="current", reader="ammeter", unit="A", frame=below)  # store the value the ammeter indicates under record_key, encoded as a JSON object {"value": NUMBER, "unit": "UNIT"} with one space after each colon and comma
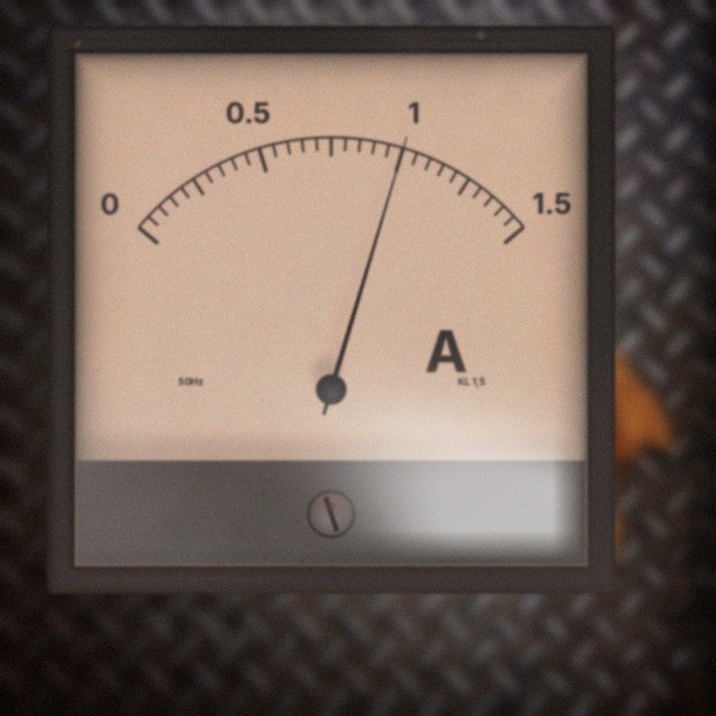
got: {"value": 1, "unit": "A"}
